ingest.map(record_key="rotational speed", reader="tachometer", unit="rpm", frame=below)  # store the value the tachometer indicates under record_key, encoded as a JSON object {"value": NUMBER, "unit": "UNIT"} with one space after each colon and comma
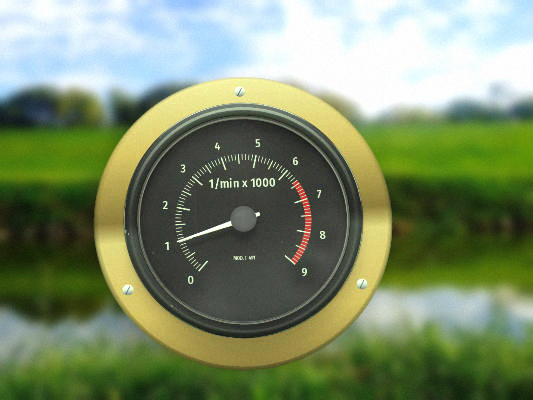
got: {"value": 1000, "unit": "rpm"}
